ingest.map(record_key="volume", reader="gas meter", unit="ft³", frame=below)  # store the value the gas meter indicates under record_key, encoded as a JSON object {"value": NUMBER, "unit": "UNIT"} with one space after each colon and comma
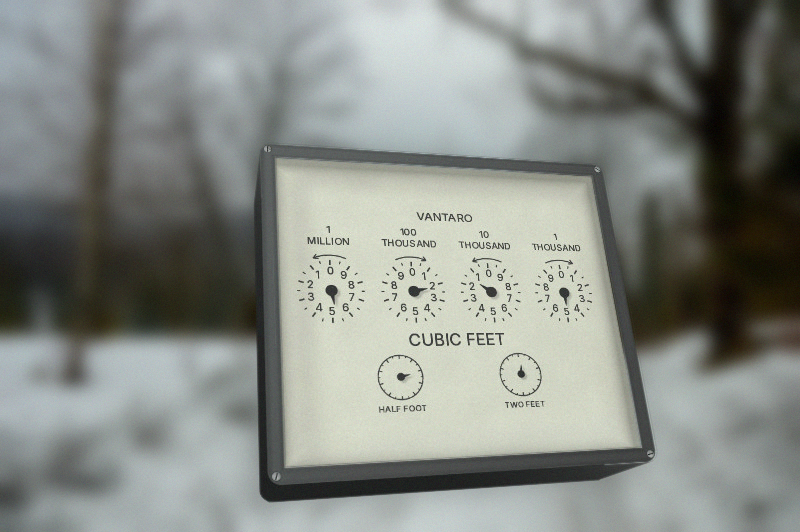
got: {"value": 521500, "unit": "ft³"}
